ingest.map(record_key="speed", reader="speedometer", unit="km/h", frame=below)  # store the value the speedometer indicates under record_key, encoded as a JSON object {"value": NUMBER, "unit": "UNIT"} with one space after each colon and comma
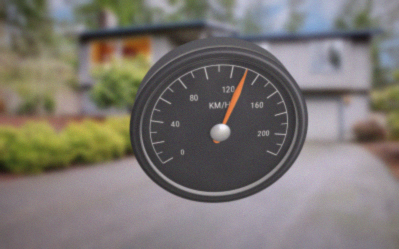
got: {"value": 130, "unit": "km/h"}
